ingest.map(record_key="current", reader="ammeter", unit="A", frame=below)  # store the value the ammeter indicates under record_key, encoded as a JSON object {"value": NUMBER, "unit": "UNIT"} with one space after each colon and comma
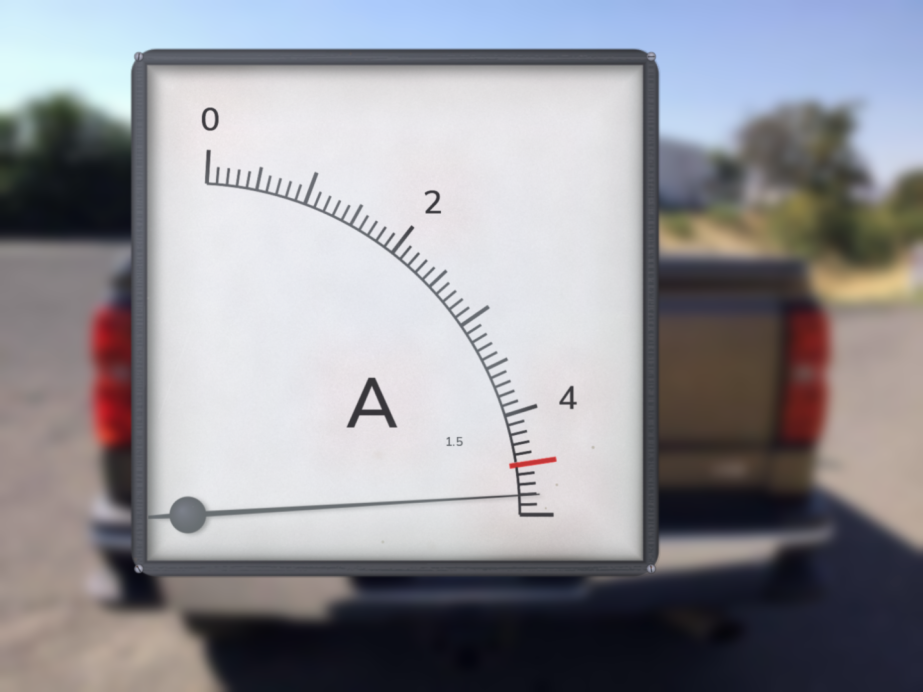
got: {"value": 4.8, "unit": "A"}
